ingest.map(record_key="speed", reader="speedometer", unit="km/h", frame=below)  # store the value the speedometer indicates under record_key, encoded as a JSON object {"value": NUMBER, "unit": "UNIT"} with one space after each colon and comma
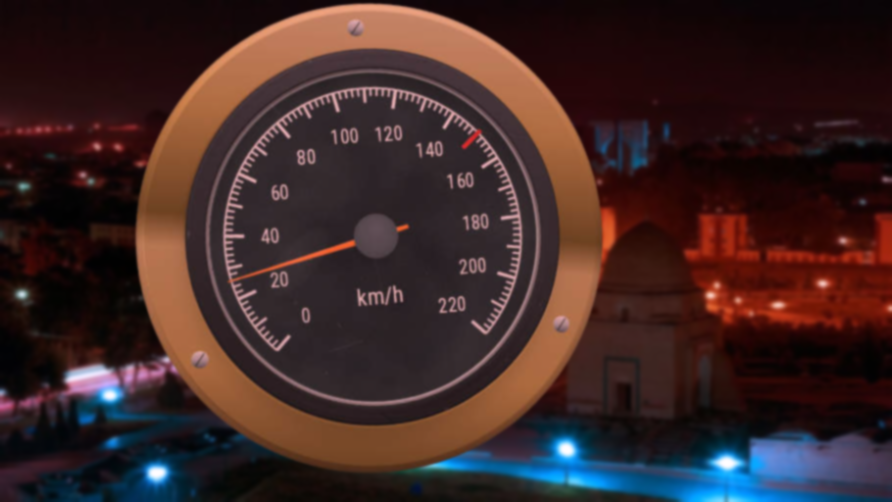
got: {"value": 26, "unit": "km/h"}
